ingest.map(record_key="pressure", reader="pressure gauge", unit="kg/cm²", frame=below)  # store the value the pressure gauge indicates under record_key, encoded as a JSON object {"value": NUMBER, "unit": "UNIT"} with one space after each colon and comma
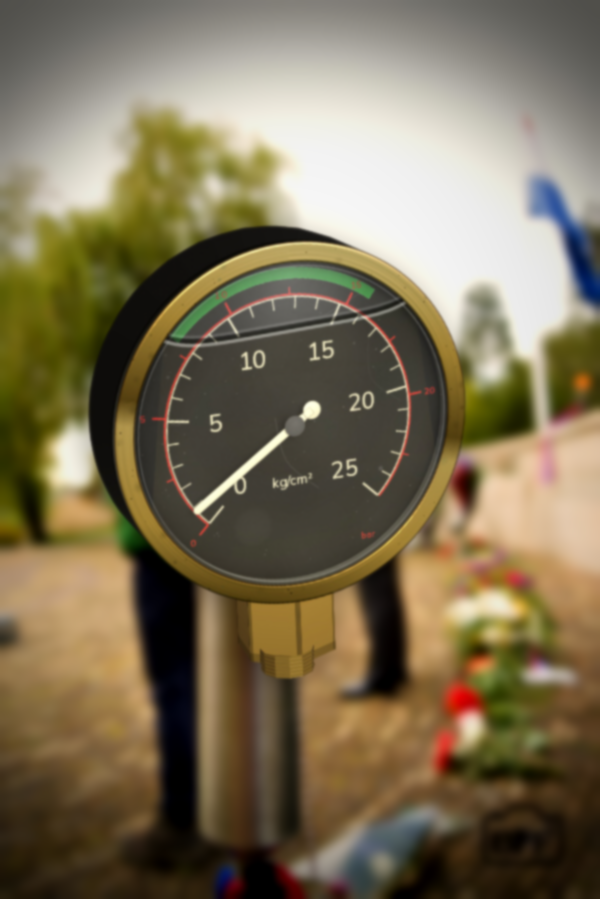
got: {"value": 1, "unit": "kg/cm²"}
